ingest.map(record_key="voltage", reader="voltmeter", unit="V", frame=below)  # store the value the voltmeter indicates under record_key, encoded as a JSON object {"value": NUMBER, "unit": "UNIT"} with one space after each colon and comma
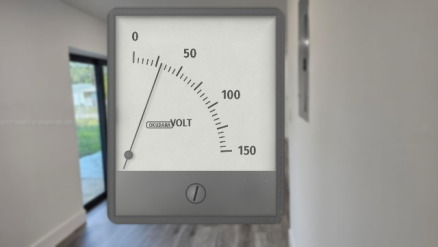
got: {"value": 30, "unit": "V"}
